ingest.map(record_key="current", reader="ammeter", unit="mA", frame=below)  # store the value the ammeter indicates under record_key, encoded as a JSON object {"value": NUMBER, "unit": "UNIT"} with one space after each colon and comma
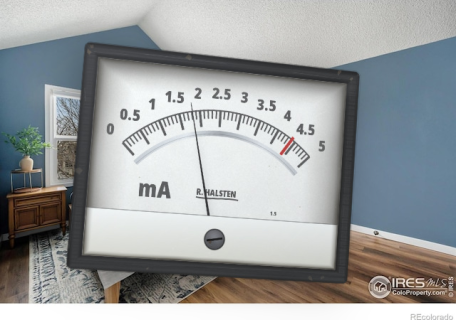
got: {"value": 1.8, "unit": "mA"}
